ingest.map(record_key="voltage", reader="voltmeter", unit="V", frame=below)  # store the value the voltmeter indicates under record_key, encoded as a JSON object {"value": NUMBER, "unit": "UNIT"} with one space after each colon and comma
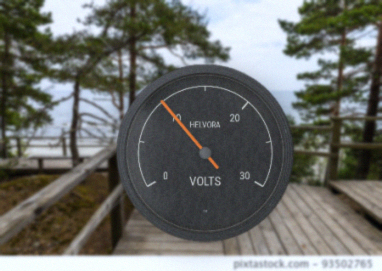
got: {"value": 10, "unit": "V"}
